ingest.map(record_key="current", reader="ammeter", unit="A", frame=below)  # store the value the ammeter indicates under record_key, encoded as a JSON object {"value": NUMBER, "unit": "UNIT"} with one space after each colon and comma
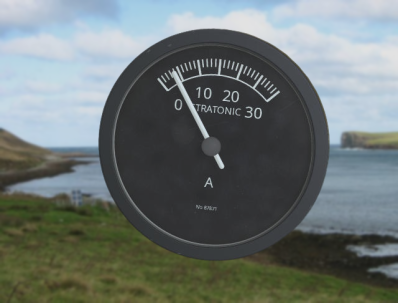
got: {"value": 4, "unit": "A"}
